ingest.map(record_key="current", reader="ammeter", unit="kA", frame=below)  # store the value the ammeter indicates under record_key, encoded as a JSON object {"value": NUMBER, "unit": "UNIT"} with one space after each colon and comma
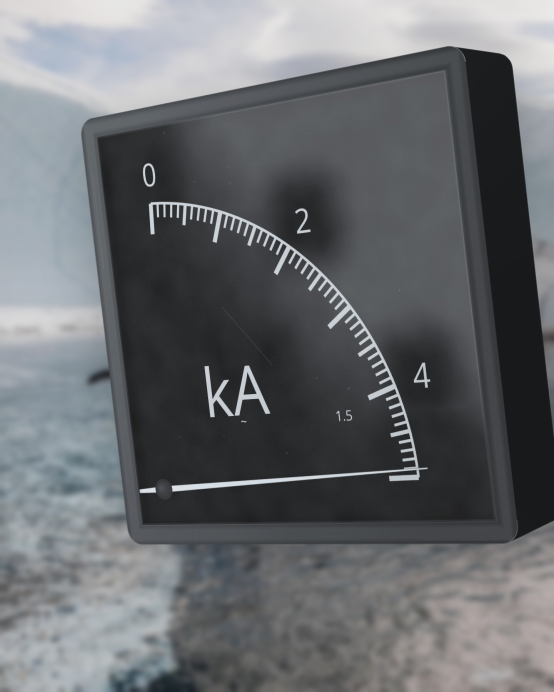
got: {"value": 4.9, "unit": "kA"}
